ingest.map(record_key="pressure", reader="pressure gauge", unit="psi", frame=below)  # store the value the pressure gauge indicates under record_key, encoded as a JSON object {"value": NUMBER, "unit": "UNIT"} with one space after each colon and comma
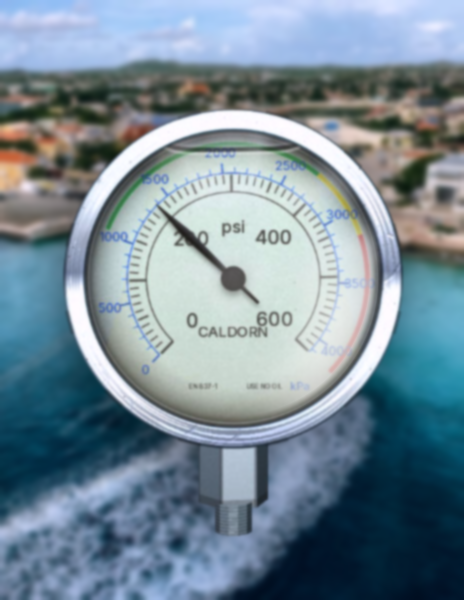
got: {"value": 200, "unit": "psi"}
